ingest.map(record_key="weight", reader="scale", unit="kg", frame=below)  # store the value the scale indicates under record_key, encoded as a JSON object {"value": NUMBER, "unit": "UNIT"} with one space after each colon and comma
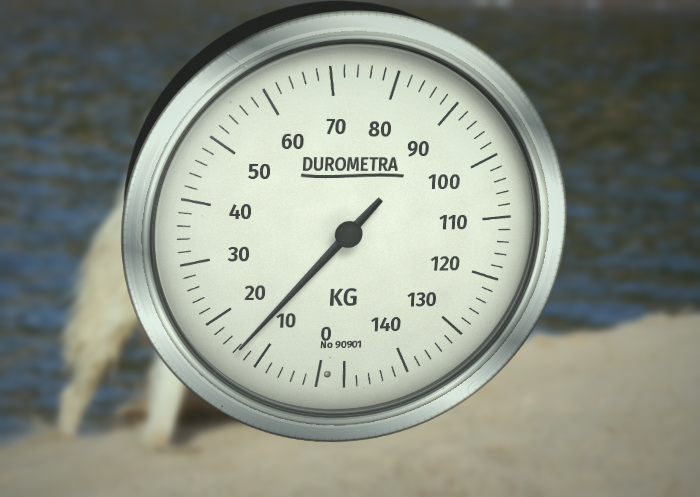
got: {"value": 14, "unit": "kg"}
